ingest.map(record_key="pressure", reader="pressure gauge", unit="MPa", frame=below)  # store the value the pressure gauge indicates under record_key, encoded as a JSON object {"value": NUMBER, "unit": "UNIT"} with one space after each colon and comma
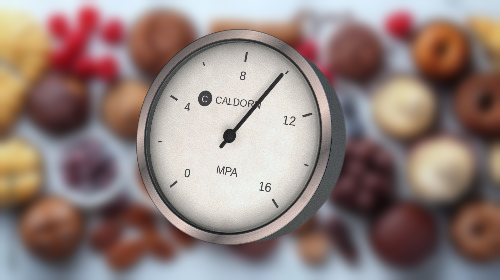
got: {"value": 10, "unit": "MPa"}
